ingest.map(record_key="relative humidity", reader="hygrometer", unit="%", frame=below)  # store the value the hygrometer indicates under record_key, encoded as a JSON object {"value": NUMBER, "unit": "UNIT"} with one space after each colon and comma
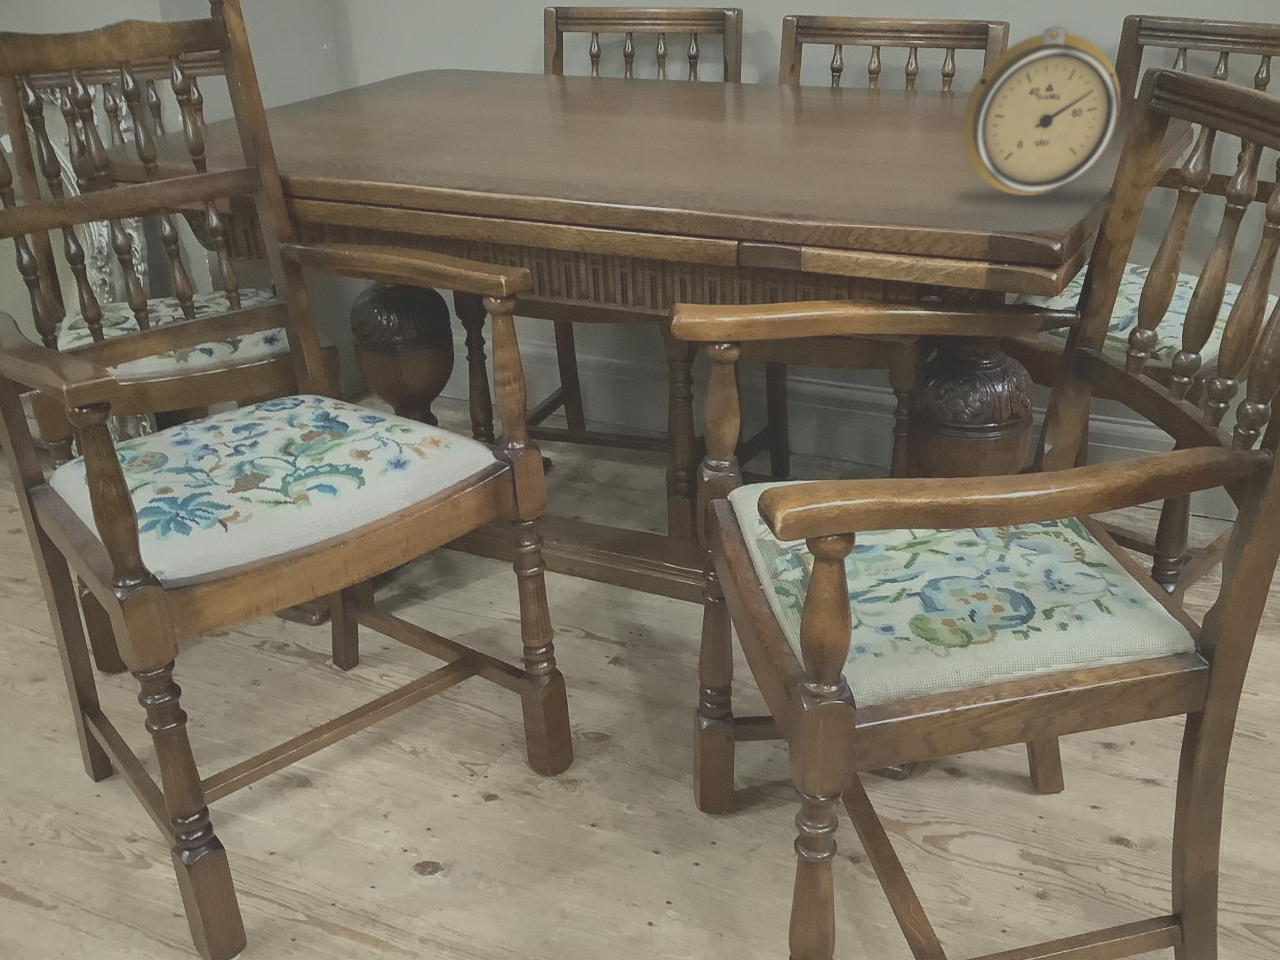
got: {"value": 72, "unit": "%"}
